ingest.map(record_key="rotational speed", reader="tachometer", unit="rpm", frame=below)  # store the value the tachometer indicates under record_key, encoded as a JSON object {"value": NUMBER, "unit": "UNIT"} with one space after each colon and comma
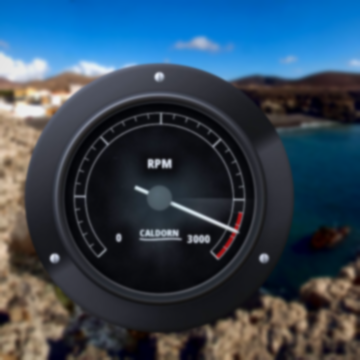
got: {"value": 2750, "unit": "rpm"}
